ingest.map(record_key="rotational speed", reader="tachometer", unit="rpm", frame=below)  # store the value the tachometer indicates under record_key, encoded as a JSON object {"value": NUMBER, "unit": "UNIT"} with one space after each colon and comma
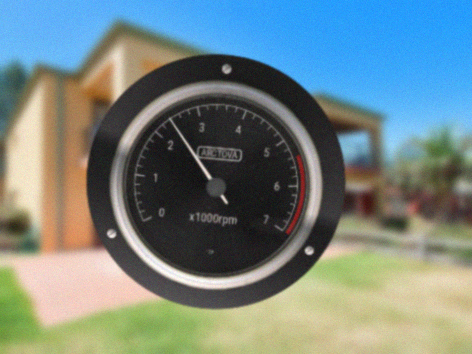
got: {"value": 2400, "unit": "rpm"}
